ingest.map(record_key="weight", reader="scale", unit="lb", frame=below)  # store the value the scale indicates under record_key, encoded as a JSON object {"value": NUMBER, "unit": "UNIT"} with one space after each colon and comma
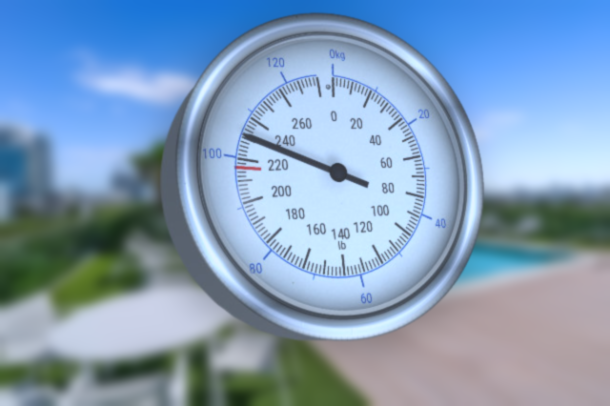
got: {"value": 230, "unit": "lb"}
